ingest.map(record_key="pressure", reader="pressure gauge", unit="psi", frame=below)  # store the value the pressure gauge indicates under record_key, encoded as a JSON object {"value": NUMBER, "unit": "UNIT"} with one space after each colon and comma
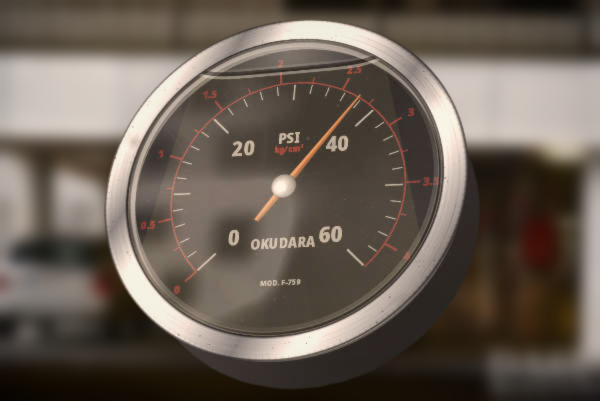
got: {"value": 38, "unit": "psi"}
